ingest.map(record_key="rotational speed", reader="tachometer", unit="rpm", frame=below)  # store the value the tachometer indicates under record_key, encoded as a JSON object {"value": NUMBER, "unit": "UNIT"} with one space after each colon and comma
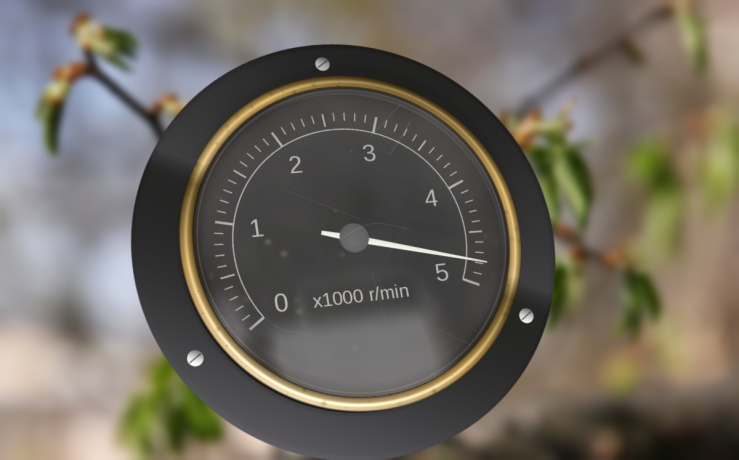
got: {"value": 4800, "unit": "rpm"}
